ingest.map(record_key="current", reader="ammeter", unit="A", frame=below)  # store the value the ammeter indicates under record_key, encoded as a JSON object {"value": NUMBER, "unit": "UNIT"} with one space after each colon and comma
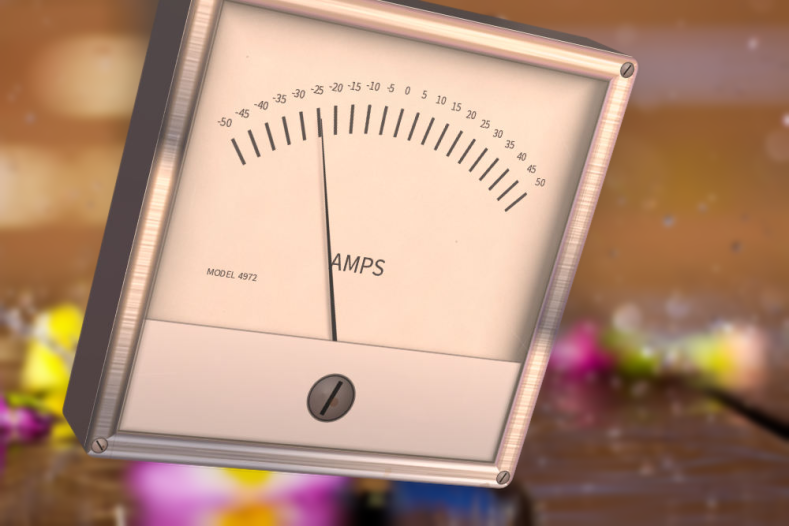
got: {"value": -25, "unit": "A"}
